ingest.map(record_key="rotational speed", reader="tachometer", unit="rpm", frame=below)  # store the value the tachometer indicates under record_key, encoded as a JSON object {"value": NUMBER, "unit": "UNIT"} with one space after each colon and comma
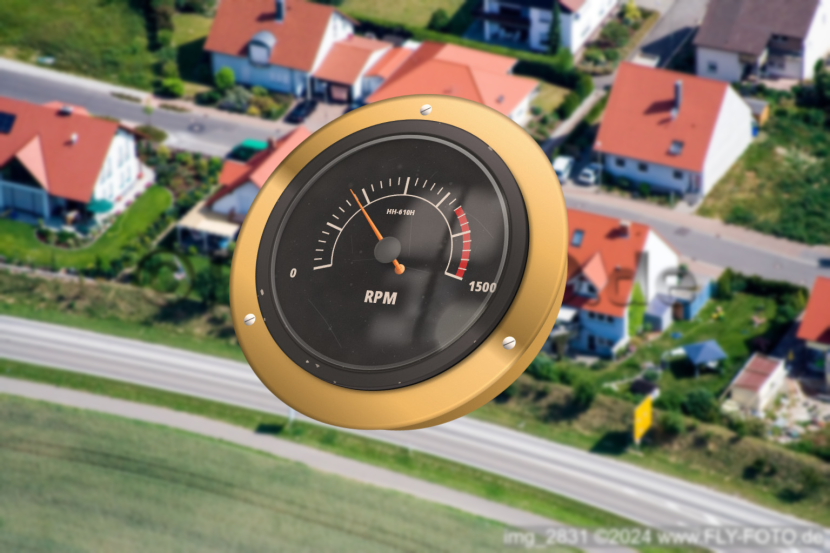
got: {"value": 450, "unit": "rpm"}
